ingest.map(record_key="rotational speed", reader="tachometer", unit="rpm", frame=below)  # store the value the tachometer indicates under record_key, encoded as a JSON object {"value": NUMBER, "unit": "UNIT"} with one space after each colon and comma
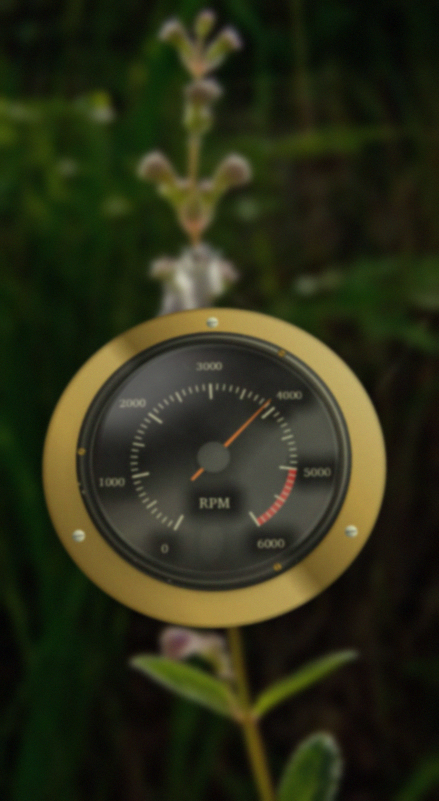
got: {"value": 3900, "unit": "rpm"}
